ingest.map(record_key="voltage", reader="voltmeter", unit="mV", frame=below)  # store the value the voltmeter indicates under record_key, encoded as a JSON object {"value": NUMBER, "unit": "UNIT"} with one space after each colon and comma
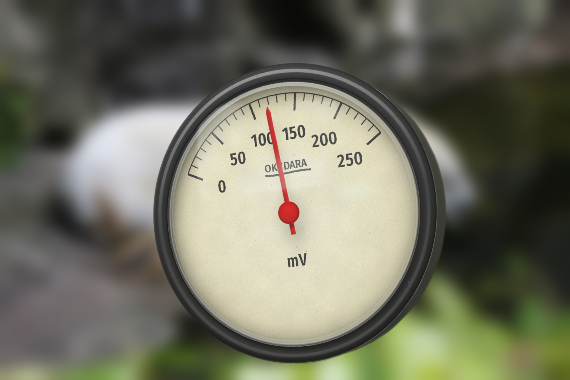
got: {"value": 120, "unit": "mV"}
